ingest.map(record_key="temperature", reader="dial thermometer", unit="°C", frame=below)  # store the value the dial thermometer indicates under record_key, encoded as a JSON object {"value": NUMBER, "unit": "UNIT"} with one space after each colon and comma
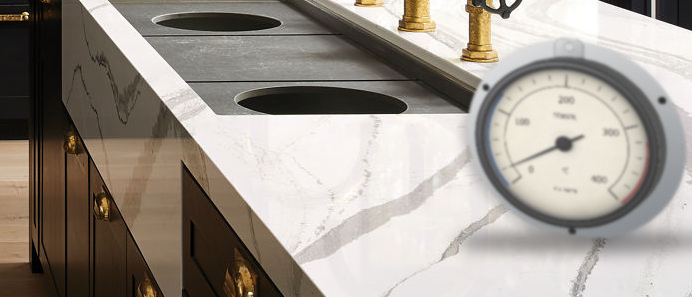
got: {"value": 20, "unit": "°C"}
